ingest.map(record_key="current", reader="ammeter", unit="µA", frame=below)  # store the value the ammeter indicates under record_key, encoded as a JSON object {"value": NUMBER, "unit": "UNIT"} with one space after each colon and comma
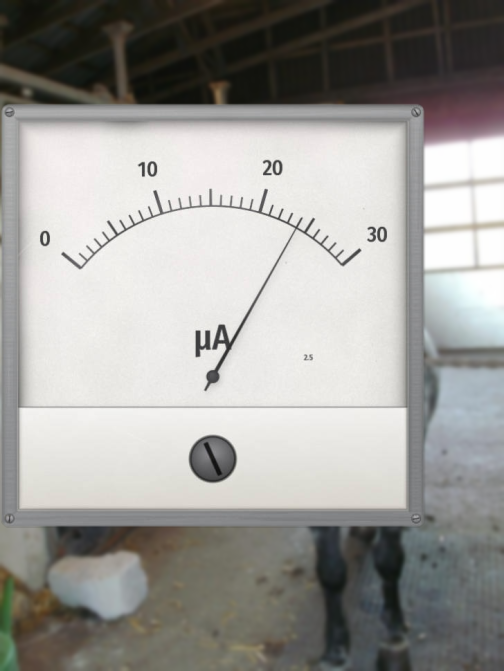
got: {"value": 24, "unit": "µA"}
